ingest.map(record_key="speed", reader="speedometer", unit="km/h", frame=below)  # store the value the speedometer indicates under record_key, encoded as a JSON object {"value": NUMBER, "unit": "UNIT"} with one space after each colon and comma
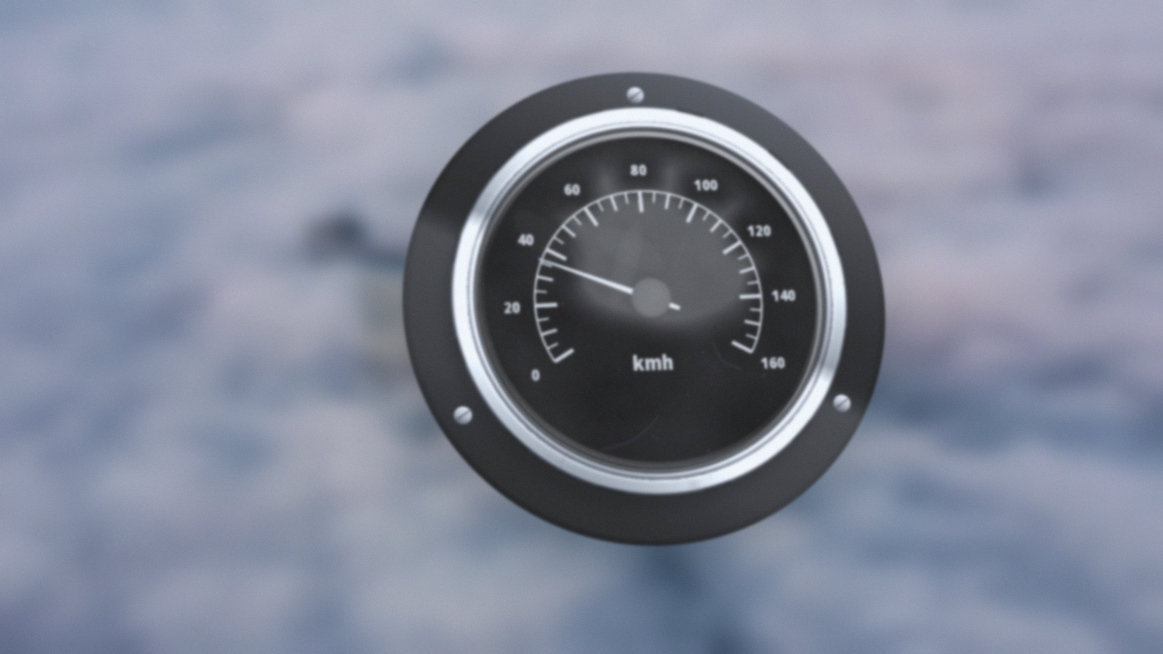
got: {"value": 35, "unit": "km/h"}
